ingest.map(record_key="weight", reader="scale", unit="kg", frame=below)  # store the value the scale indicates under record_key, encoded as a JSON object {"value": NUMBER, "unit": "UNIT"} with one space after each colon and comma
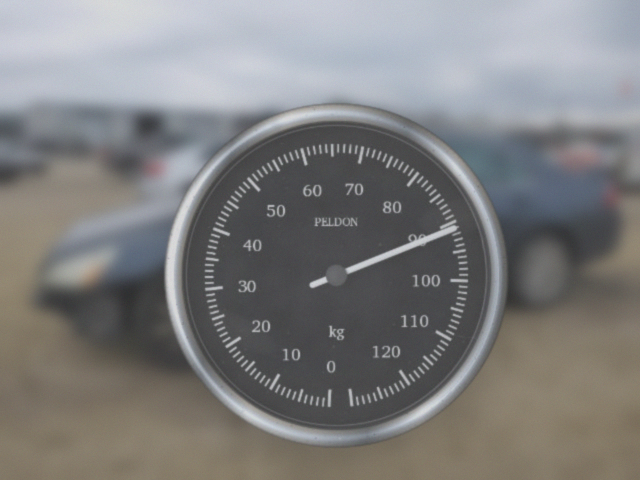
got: {"value": 91, "unit": "kg"}
